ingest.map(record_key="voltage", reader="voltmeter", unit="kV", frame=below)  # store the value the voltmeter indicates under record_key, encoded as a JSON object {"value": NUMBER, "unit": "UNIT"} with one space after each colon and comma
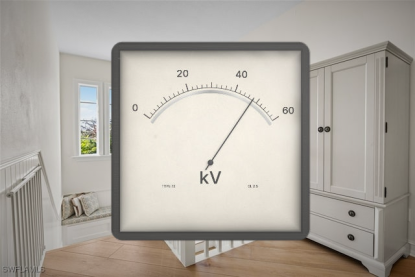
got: {"value": 48, "unit": "kV"}
